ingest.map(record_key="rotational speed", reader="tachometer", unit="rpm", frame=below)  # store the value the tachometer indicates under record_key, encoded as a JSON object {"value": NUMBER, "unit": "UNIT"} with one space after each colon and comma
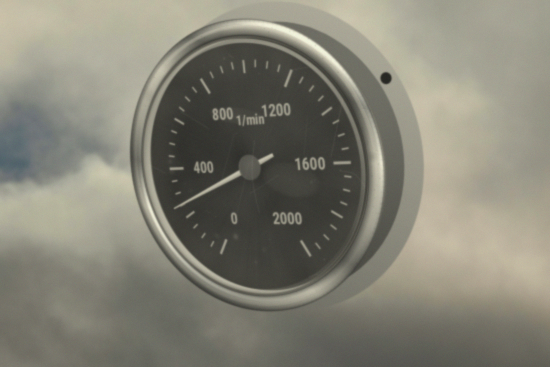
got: {"value": 250, "unit": "rpm"}
